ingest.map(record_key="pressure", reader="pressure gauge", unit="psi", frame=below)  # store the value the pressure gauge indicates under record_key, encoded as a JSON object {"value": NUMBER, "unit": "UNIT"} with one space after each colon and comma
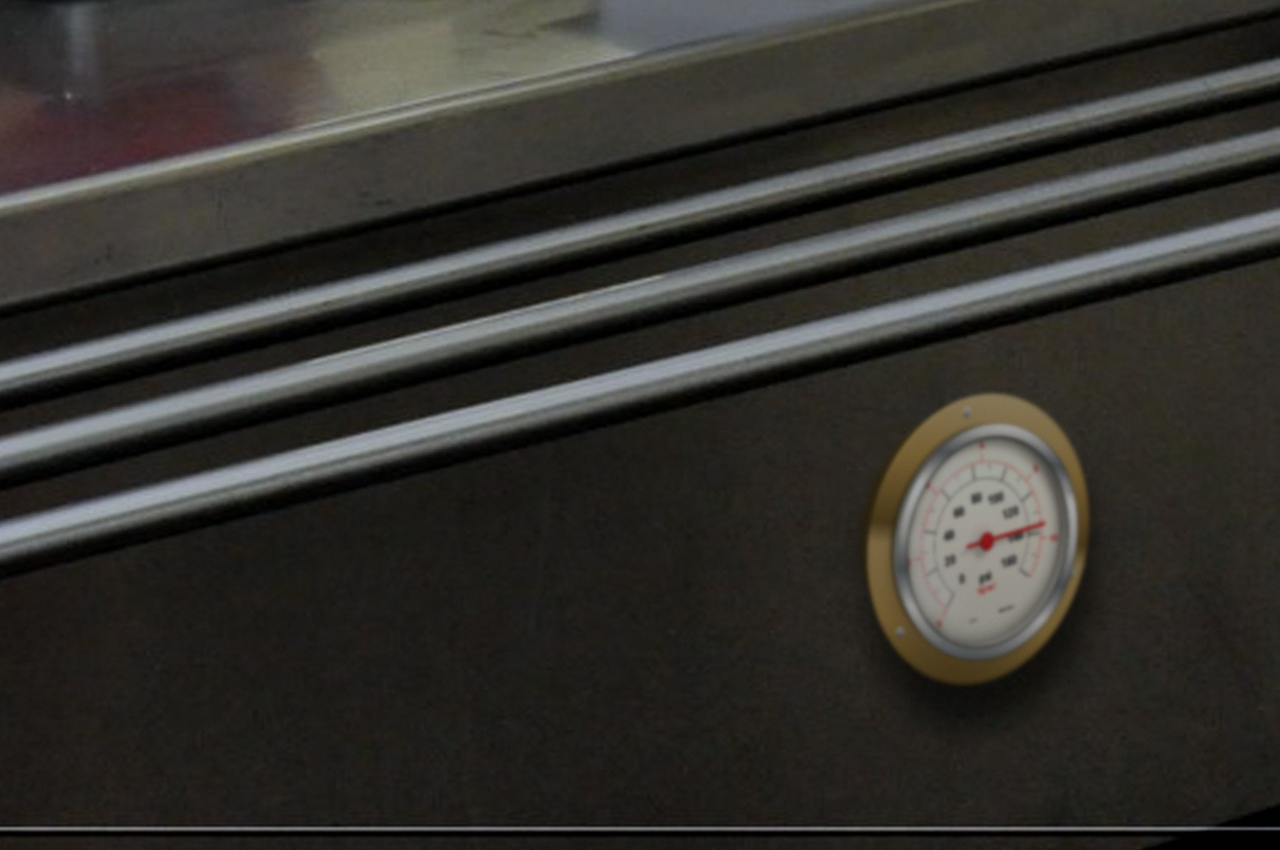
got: {"value": 135, "unit": "psi"}
